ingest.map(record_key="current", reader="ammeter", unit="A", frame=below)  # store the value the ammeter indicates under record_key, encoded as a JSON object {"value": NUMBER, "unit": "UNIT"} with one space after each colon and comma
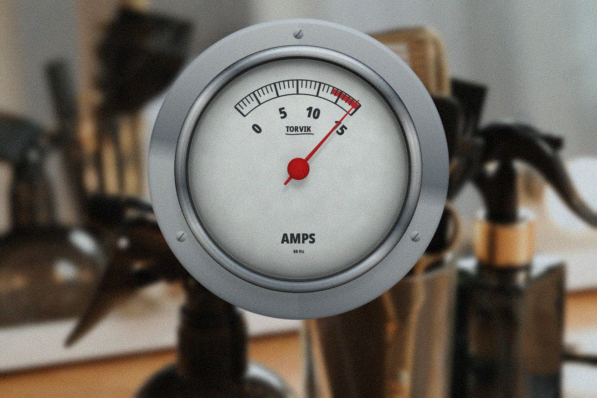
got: {"value": 14.5, "unit": "A"}
